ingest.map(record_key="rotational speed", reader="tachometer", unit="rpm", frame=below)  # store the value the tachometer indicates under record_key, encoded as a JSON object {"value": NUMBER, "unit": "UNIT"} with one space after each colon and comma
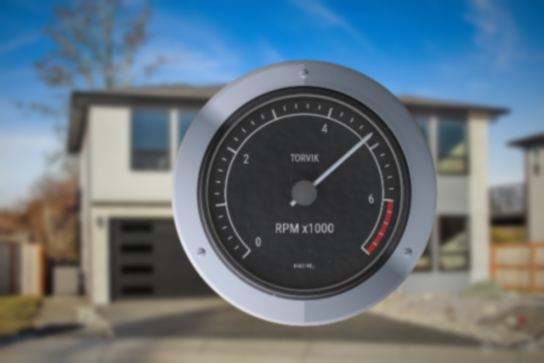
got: {"value": 4800, "unit": "rpm"}
